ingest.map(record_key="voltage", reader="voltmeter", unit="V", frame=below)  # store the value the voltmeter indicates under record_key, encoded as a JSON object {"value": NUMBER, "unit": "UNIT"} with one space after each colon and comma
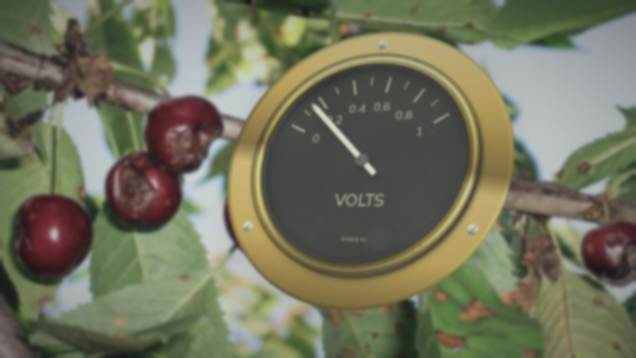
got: {"value": 0.15, "unit": "V"}
